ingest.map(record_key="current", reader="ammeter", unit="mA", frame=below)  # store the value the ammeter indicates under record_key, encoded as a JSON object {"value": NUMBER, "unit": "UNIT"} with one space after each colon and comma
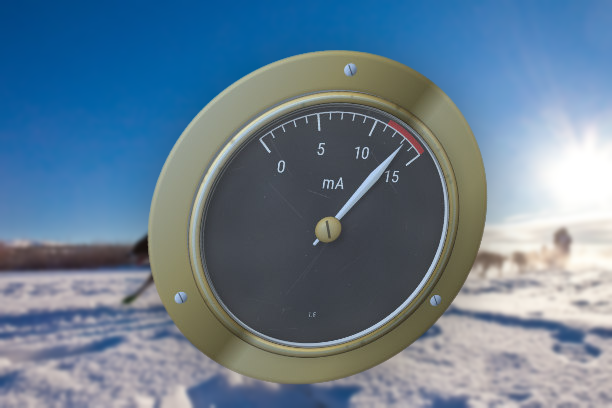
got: {"value": 13, "unit": "mA"}
